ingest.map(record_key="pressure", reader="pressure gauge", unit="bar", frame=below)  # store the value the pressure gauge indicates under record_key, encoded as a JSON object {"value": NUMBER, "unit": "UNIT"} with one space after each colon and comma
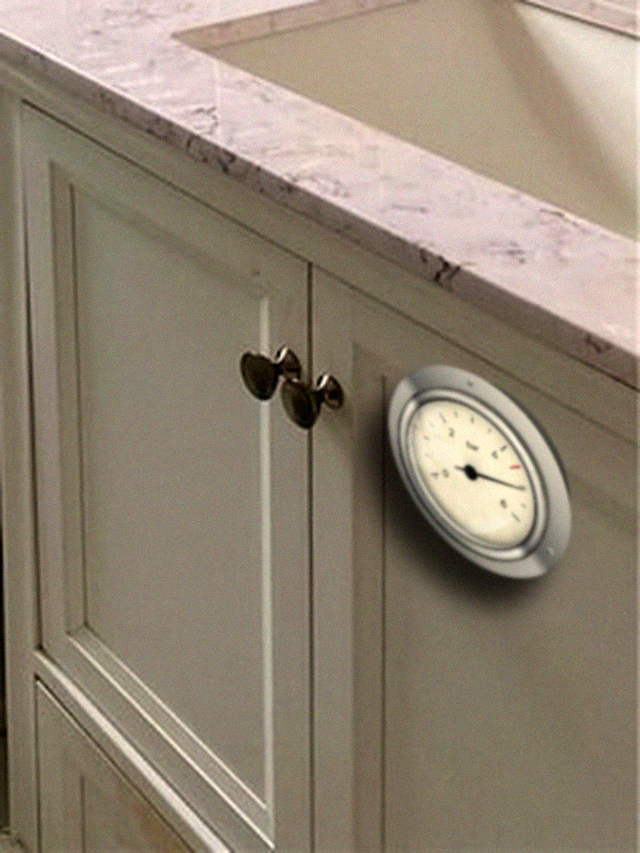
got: {"value": 5, "unit": "bar"}
